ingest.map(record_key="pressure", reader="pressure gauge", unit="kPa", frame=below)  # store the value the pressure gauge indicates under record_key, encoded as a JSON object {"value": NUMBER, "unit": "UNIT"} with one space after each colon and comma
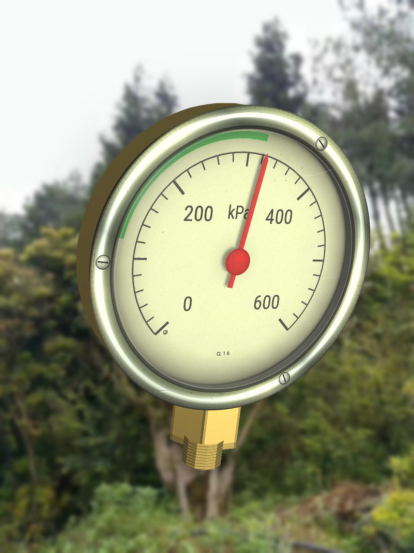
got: {"value": 320, "unit": "kPa"}
